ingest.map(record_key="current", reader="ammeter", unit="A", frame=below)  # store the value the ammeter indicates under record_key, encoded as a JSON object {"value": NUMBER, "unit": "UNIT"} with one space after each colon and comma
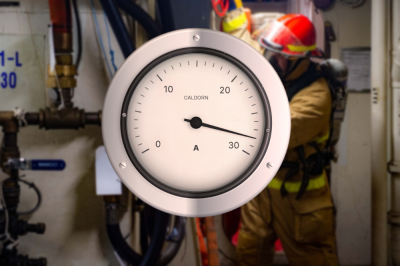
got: {"value": 28, "unit": "A"}
